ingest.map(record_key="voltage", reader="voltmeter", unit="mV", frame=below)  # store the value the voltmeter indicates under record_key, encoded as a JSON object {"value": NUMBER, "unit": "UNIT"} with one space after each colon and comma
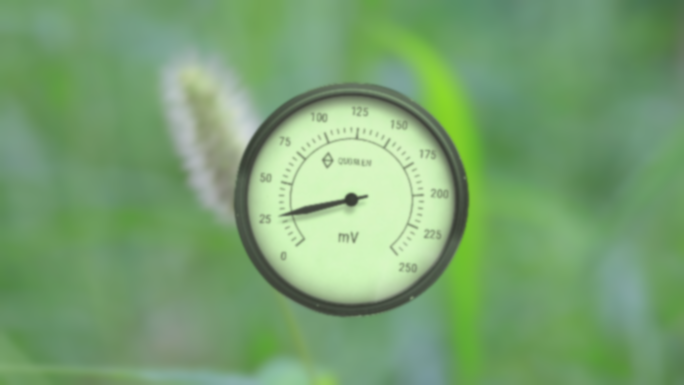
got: {"value": 25, "unit": "mV"}
